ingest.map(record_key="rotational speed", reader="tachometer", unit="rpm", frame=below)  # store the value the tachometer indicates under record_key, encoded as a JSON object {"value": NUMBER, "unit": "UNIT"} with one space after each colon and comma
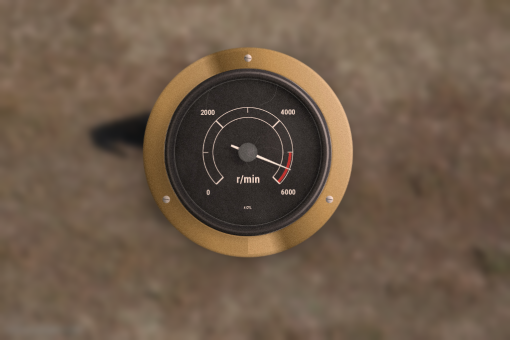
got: {"value": 5500, "unit": "rpm"}
